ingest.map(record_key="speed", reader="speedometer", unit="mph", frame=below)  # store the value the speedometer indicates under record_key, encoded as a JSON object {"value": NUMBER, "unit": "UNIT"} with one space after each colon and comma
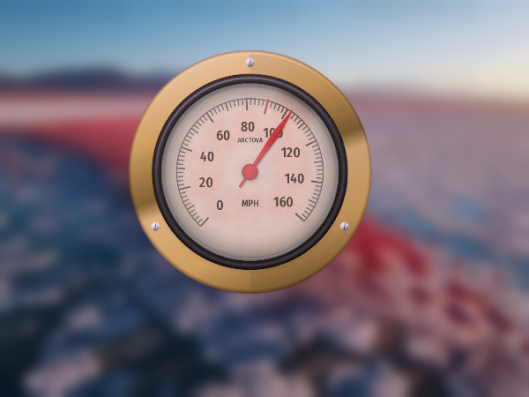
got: {"value": 102, "unit": "mph"}
